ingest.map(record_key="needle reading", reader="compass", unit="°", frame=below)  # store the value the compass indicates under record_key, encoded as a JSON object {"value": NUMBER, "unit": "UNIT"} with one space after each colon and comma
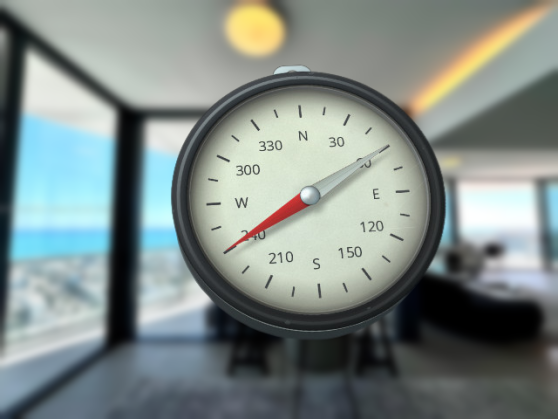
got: {"value": 240, "unit": "°"}
